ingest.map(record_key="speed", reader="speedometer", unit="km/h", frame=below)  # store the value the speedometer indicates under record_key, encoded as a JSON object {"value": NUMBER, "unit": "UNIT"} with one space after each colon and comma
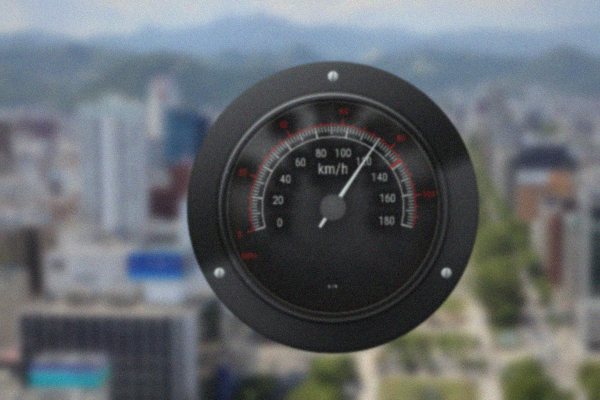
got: {"value": 120, "unit": "km/h"}
